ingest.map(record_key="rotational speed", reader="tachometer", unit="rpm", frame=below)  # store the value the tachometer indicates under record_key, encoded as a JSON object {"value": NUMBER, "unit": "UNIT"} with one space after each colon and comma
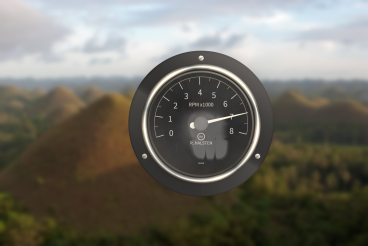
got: {"value": 7000, "unit": "rpm"}
